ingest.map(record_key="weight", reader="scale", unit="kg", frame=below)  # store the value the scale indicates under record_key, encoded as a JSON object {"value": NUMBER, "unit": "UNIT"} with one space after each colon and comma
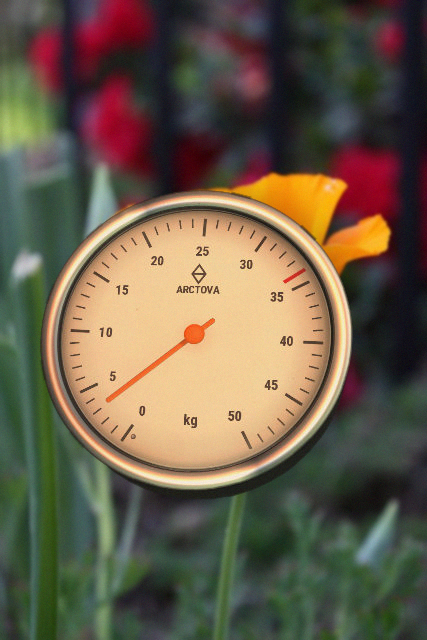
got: {"value": 3, "unit": "kg"}
